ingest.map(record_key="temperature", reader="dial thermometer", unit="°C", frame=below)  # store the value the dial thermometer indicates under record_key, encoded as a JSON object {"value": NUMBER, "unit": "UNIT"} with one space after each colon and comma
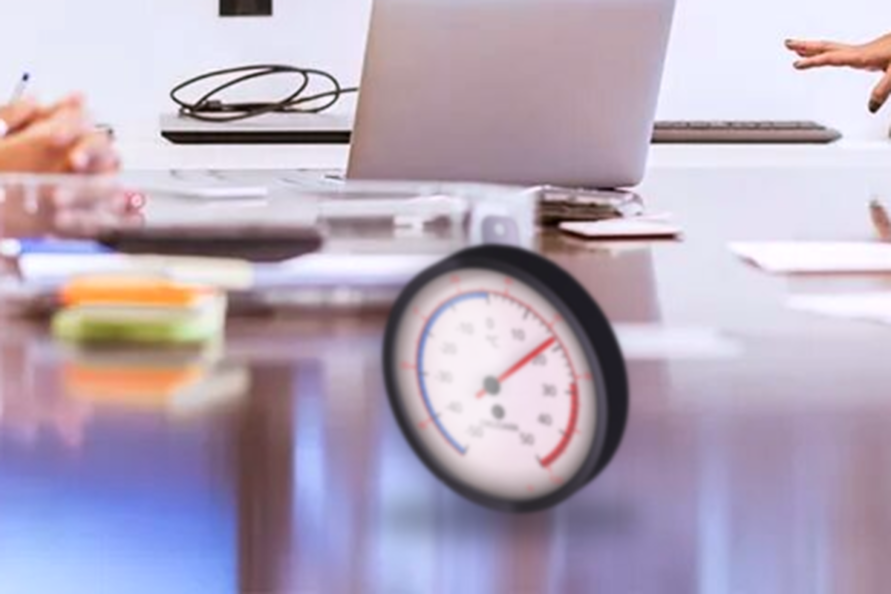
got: {"value": 18, "unit": "°C"}
